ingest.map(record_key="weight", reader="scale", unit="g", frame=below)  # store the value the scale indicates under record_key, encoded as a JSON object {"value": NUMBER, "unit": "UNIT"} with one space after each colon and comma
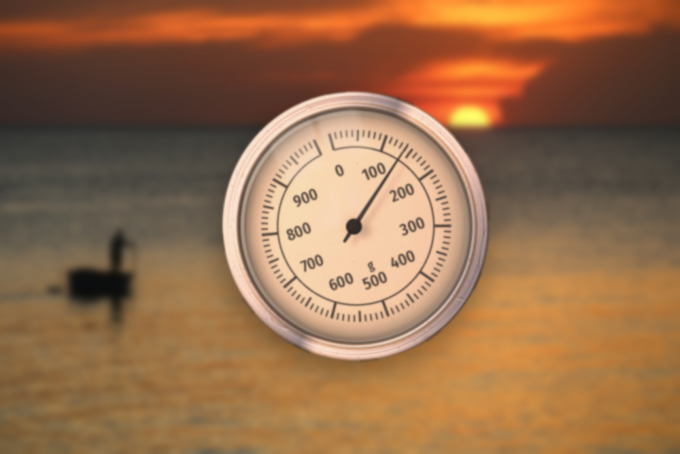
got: {"value": 140, "unit": "g"}
